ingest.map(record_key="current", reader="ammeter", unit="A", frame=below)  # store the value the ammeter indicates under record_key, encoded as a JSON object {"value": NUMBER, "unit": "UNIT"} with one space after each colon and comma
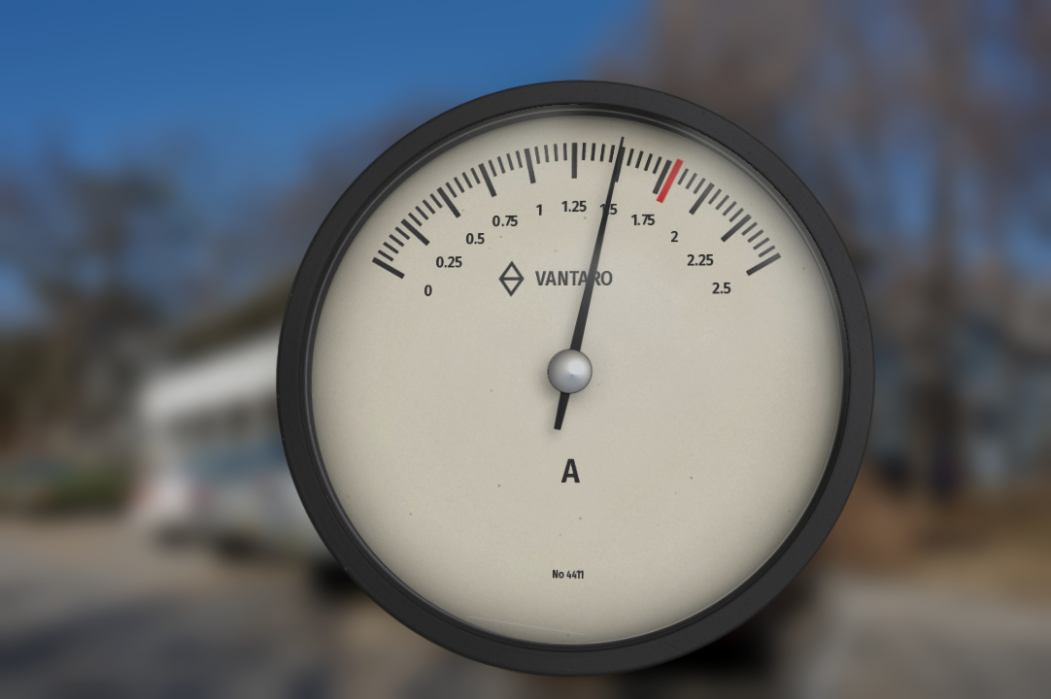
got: {"value": 1.5, "unit": "A"}
